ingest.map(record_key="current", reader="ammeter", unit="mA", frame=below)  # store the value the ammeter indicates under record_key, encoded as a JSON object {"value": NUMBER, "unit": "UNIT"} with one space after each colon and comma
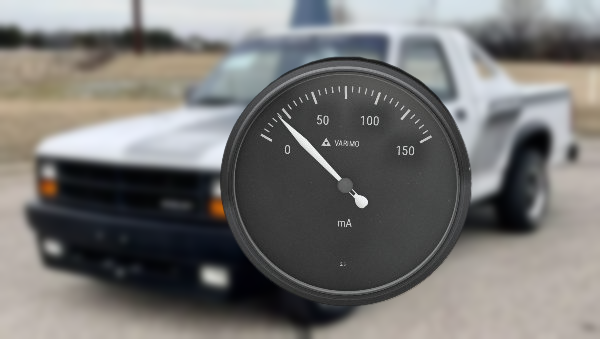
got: {"value": 20, "unit": "mA"}
